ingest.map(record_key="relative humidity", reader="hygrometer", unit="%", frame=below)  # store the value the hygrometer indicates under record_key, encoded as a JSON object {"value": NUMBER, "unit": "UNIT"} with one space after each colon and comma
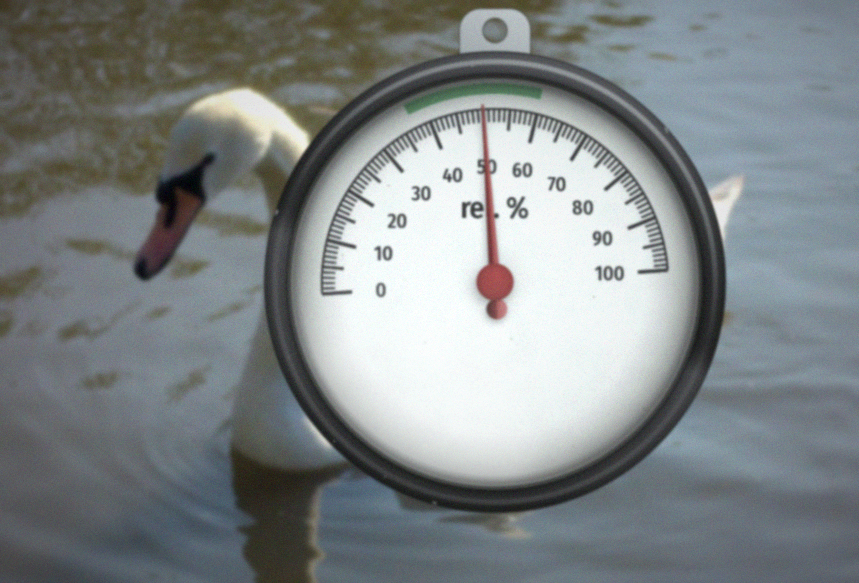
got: {"value": 50, "unit": "%"}
